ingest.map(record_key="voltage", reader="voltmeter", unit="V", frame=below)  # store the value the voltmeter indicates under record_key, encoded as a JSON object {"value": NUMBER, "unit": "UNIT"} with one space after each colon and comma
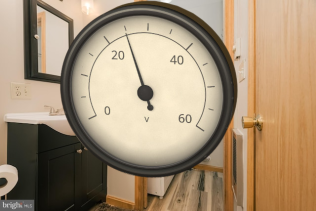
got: {"value": 25, "unit": "V"}
